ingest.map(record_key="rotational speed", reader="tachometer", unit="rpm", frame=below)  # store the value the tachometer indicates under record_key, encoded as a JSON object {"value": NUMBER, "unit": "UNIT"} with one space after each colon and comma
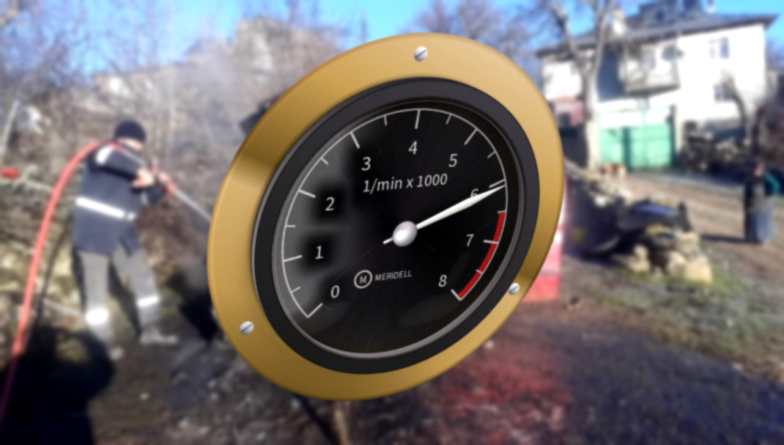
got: {"value": 6000, "unit": "rpm"}
